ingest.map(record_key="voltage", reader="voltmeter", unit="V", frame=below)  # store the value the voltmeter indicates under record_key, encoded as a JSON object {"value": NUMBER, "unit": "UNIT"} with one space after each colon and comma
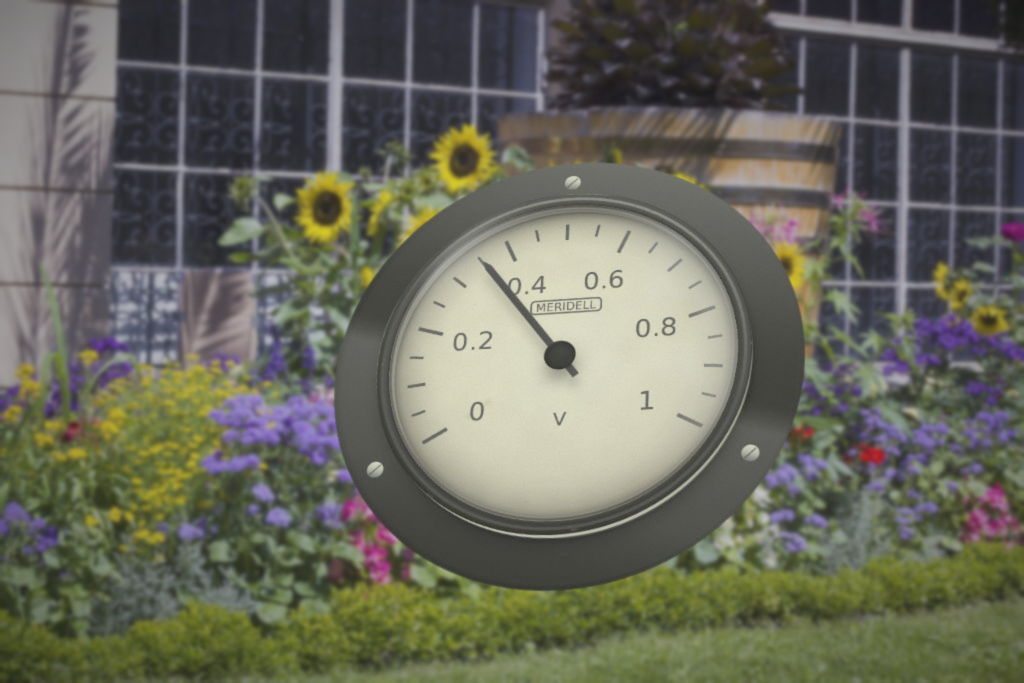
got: {"value": 0.35, "unit": "V"}
